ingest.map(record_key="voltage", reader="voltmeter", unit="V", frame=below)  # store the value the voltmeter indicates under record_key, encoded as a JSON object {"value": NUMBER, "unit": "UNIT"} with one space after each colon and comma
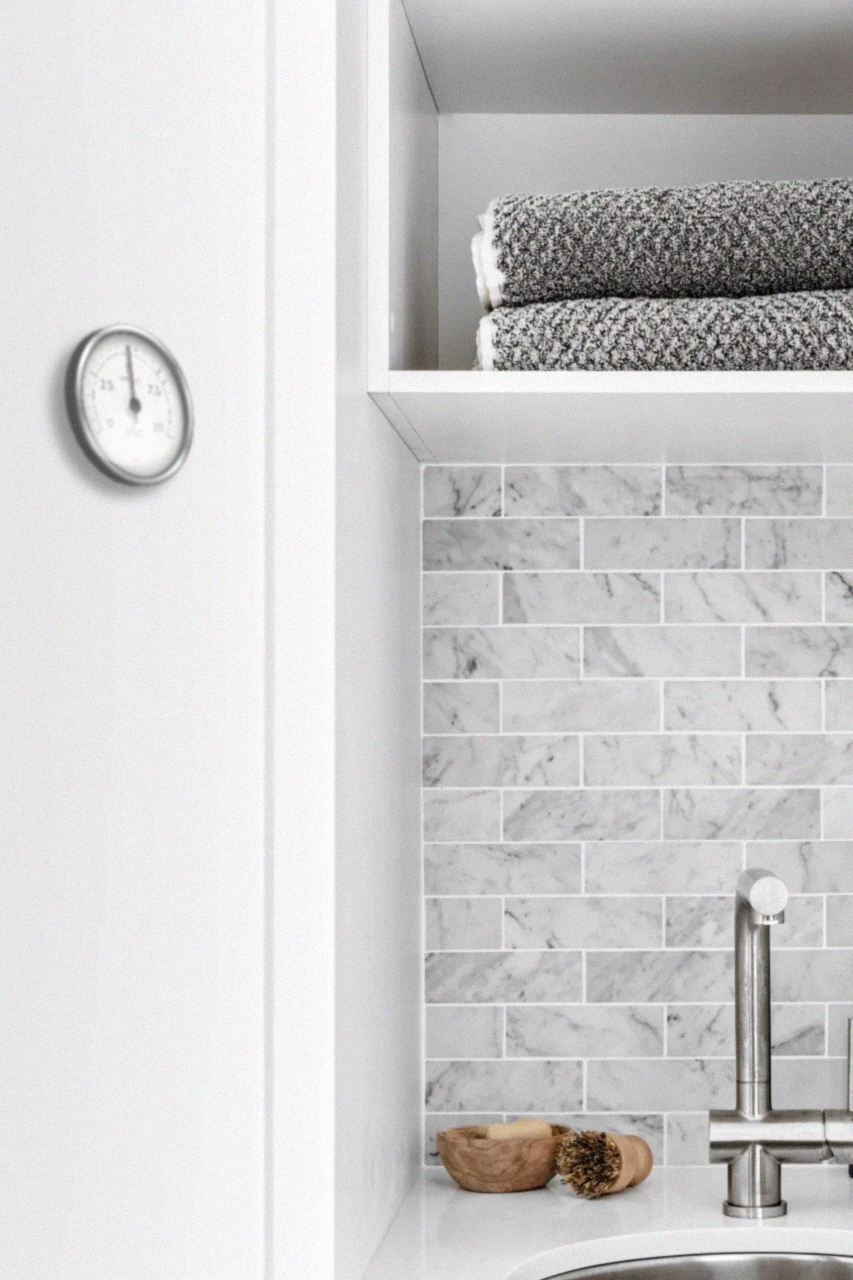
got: {"value": 5, "unit": "V"}
